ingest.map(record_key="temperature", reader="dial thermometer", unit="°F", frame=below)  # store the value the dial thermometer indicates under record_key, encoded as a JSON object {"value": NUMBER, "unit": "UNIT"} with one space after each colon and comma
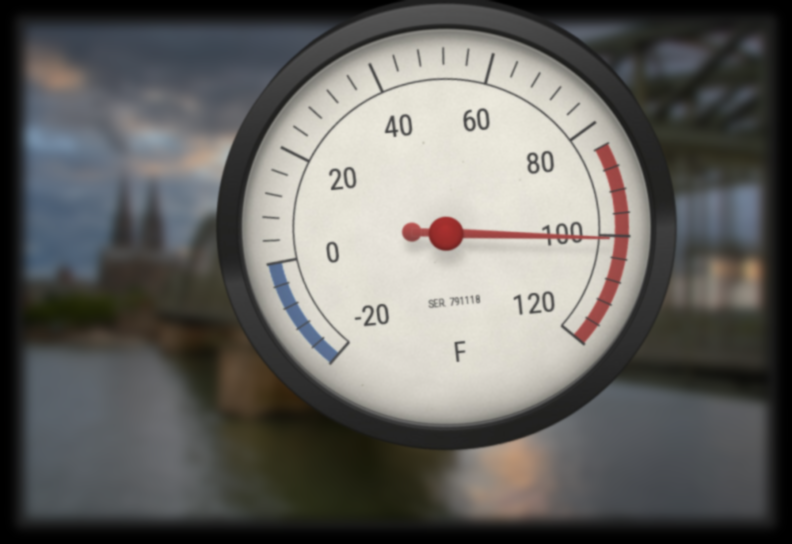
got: {"value": 100, "unit": "°F"}
